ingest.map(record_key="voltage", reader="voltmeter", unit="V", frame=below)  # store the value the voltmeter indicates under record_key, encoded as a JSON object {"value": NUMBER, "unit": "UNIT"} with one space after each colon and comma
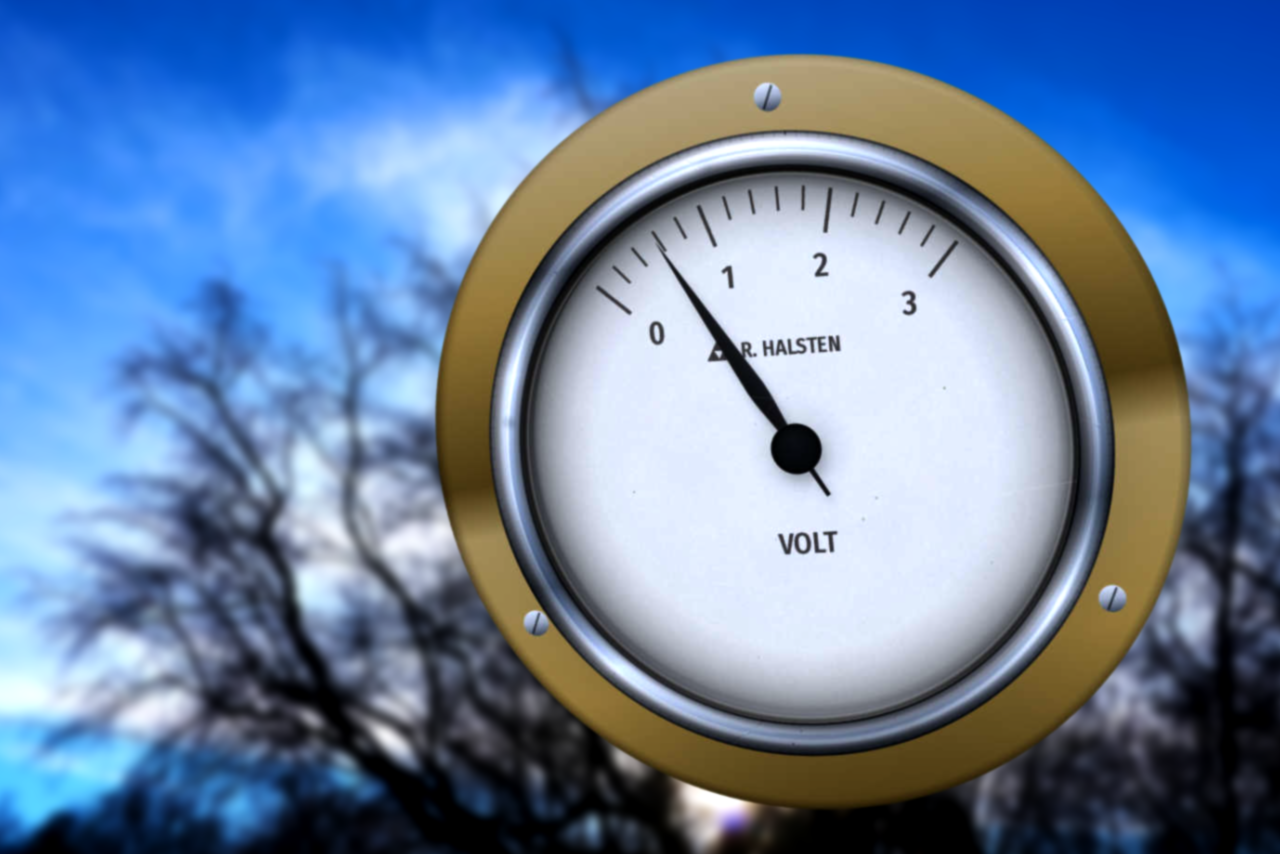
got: {"value": 0.6, "unit": "V"}
